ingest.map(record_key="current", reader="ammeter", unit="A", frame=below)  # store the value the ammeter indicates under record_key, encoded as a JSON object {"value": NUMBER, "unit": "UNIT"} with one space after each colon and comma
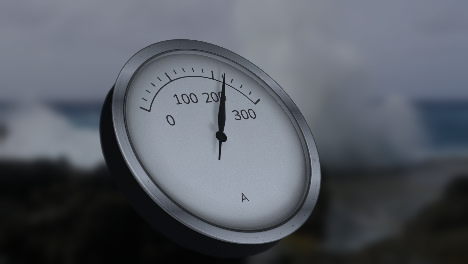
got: {"value": 220, "unit": "A"}
